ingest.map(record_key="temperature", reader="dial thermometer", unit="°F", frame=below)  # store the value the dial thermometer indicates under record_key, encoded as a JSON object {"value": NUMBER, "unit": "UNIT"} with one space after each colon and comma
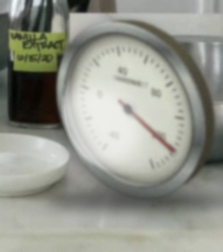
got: {"value": 120, "unit": "°F"}
